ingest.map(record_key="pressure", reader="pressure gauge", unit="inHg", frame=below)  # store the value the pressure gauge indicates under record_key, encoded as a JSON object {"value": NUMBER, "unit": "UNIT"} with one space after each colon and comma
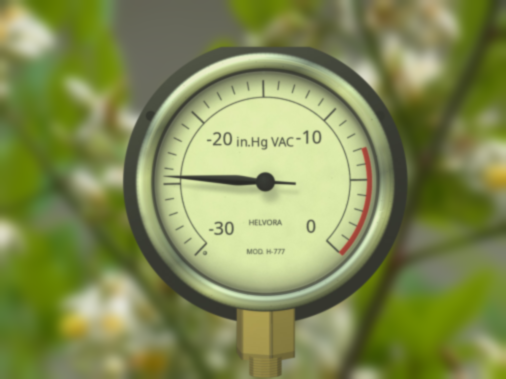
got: {"value": -24.5, "unit": "inHg"}
